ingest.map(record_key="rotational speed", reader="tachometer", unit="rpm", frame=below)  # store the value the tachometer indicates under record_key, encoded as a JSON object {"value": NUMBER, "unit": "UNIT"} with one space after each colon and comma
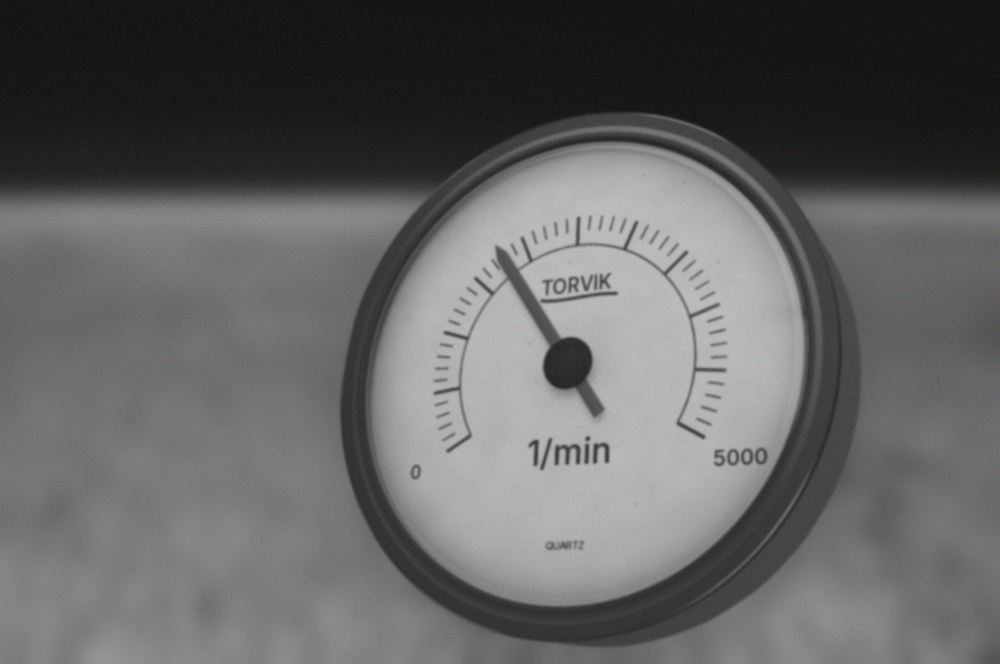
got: {"value": 1800, "unit": "rpm"}
